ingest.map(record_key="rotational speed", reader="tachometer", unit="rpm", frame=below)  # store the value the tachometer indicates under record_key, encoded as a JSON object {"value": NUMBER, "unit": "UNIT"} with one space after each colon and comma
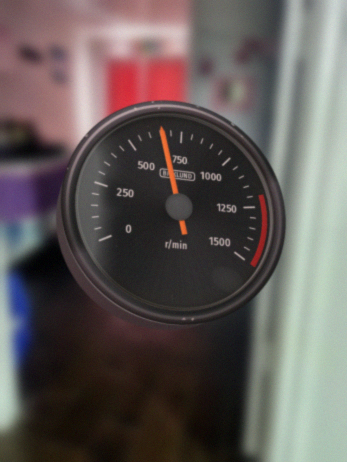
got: {"value": 650, "unit": "rpm"}
